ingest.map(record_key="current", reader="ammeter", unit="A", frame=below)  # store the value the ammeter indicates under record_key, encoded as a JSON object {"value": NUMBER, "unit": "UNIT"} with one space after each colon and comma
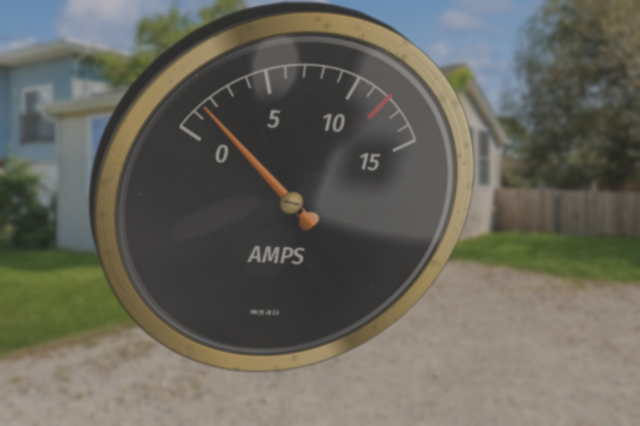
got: {"value": 1.5, "unit": "A"}
